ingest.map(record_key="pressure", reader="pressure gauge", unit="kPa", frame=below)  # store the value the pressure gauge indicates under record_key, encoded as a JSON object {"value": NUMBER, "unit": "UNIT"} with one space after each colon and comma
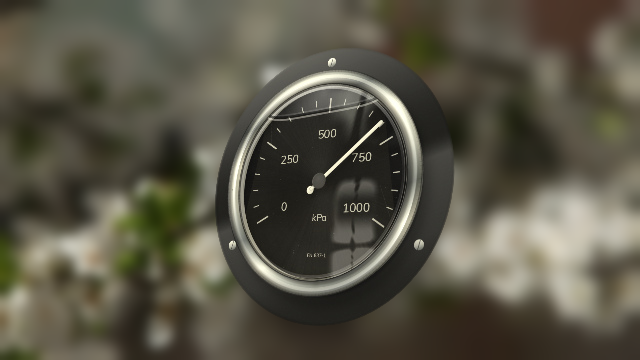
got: {"value": 700, "unit": "kPa"}
